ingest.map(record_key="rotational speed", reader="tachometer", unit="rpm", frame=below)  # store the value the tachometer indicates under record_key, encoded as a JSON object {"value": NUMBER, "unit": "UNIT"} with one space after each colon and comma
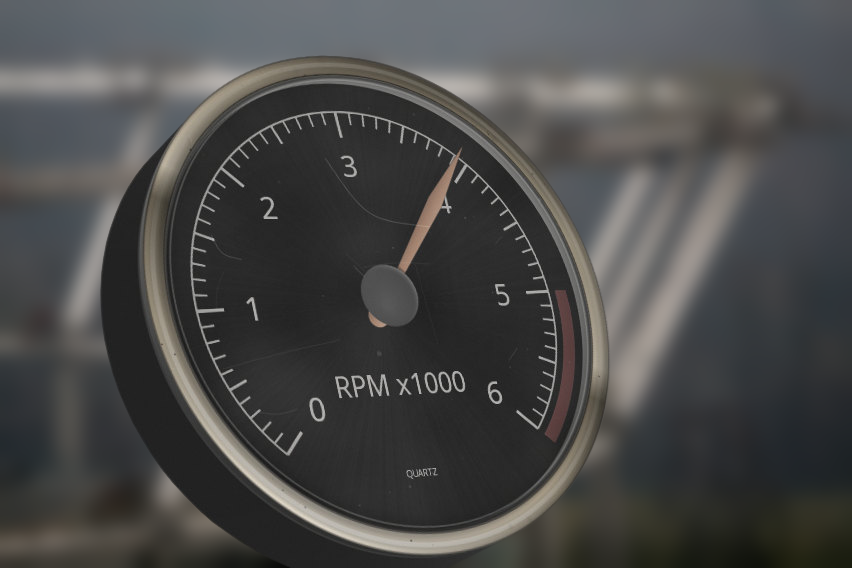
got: {"value": 3900, "unit": "rpm"}
